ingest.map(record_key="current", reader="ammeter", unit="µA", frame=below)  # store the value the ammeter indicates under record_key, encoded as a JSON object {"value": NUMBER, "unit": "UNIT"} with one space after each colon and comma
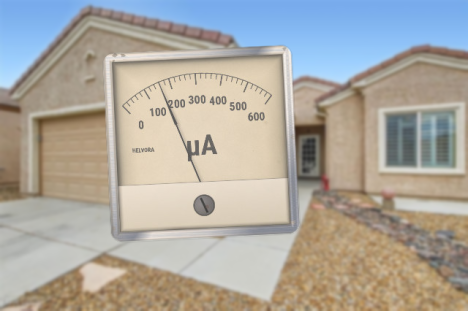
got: {"value": 160, "unit": "µA"}
